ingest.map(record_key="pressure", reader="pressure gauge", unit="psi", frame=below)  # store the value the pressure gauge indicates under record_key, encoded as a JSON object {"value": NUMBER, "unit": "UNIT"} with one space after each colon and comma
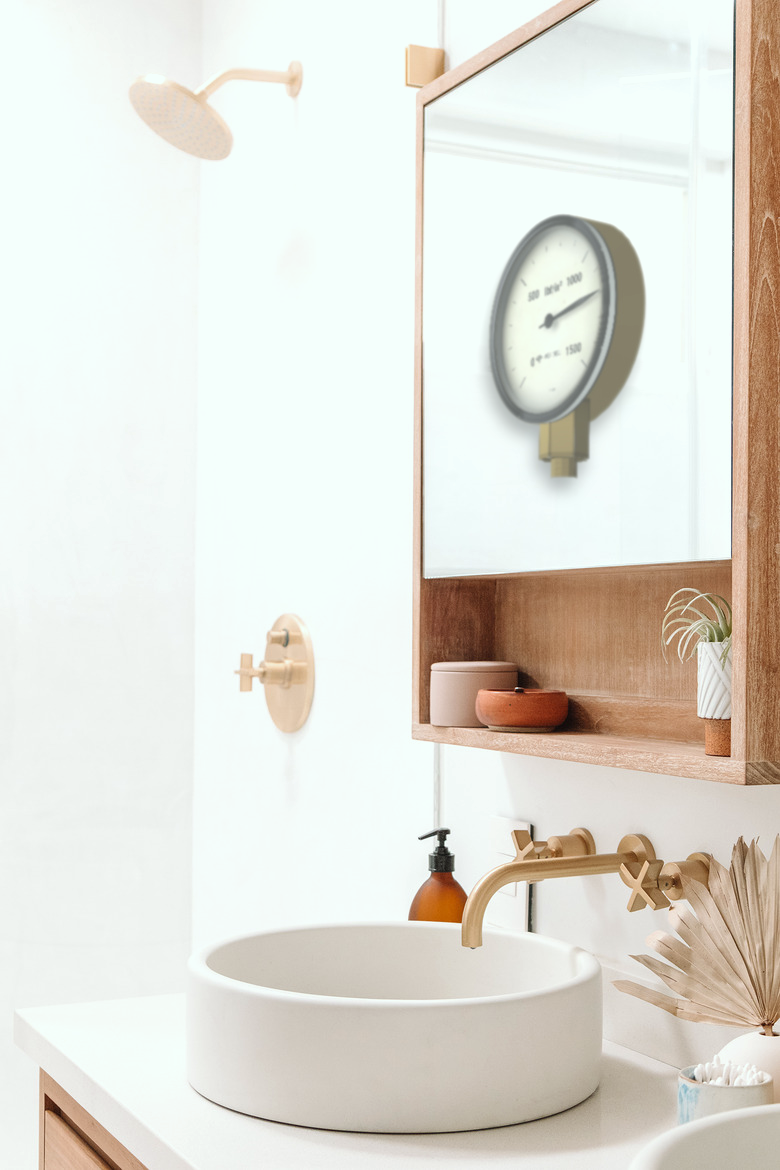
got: {"value": 1200, "unit": "psi"}
